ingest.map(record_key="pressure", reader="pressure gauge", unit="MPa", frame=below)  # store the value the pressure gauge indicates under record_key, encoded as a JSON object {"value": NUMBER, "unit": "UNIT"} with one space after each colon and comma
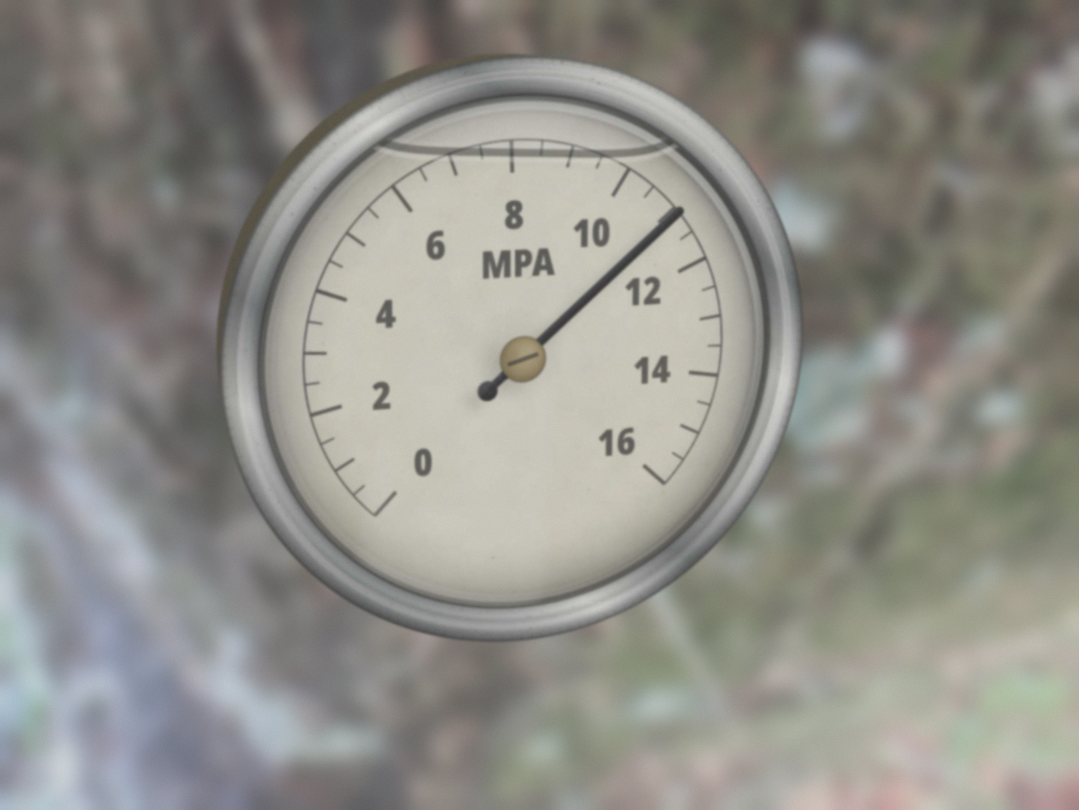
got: {"value": 11, "unit": "MPa"}
